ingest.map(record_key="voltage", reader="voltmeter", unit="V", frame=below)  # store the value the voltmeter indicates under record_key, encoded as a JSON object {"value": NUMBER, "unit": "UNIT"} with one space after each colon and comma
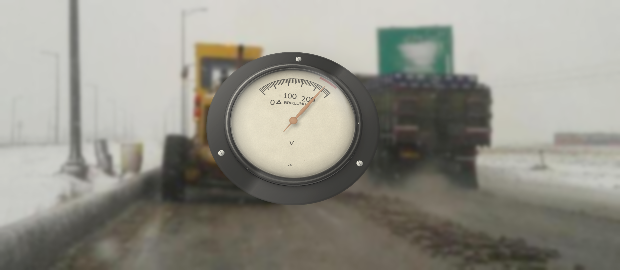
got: {"value": 225, "unit": "V"}
